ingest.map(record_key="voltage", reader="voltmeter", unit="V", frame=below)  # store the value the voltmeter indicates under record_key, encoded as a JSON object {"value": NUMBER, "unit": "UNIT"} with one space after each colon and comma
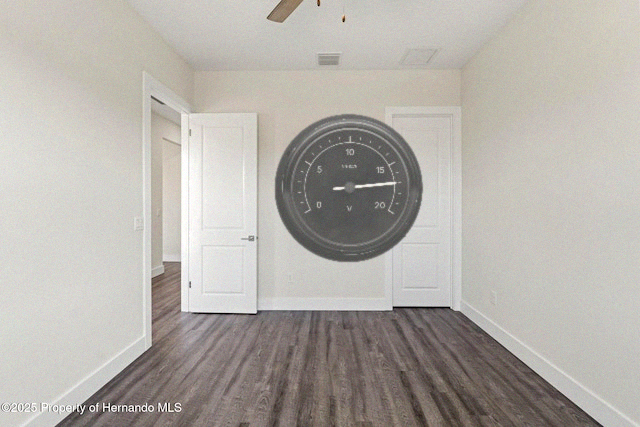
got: {"value": 17, "unit": "V"}
